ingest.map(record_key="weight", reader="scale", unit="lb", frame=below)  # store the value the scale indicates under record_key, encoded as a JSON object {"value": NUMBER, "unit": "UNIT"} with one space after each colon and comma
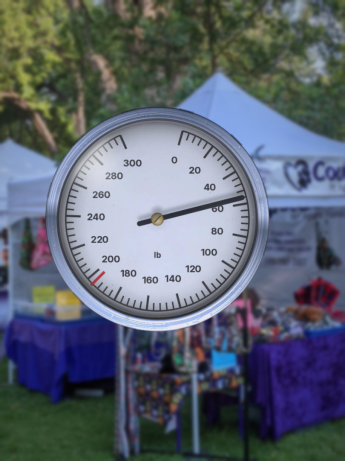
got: {"value": 56, "unit": "lb"}
